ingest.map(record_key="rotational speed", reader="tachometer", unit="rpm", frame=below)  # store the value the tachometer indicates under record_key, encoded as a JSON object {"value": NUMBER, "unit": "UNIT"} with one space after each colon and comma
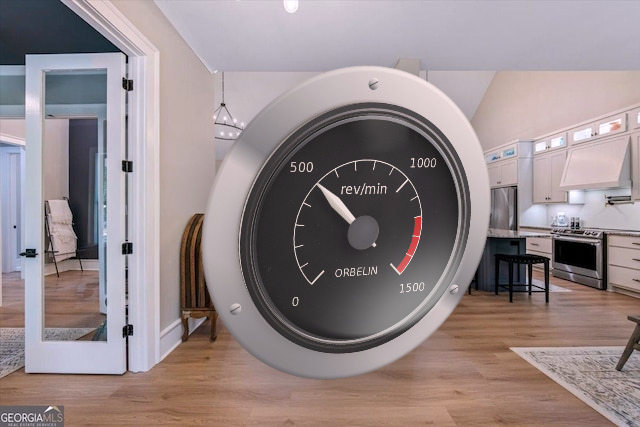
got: {"value": 500, "unit": "rpm"}
